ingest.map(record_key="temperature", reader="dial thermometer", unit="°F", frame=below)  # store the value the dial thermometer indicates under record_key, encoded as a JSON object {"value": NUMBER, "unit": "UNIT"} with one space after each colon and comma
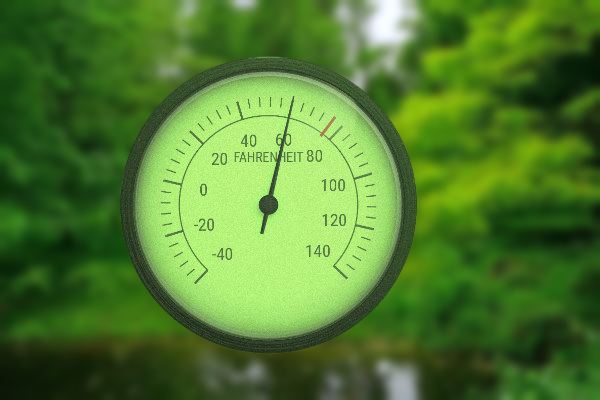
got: {"value": 60, "unit": "°F"}
